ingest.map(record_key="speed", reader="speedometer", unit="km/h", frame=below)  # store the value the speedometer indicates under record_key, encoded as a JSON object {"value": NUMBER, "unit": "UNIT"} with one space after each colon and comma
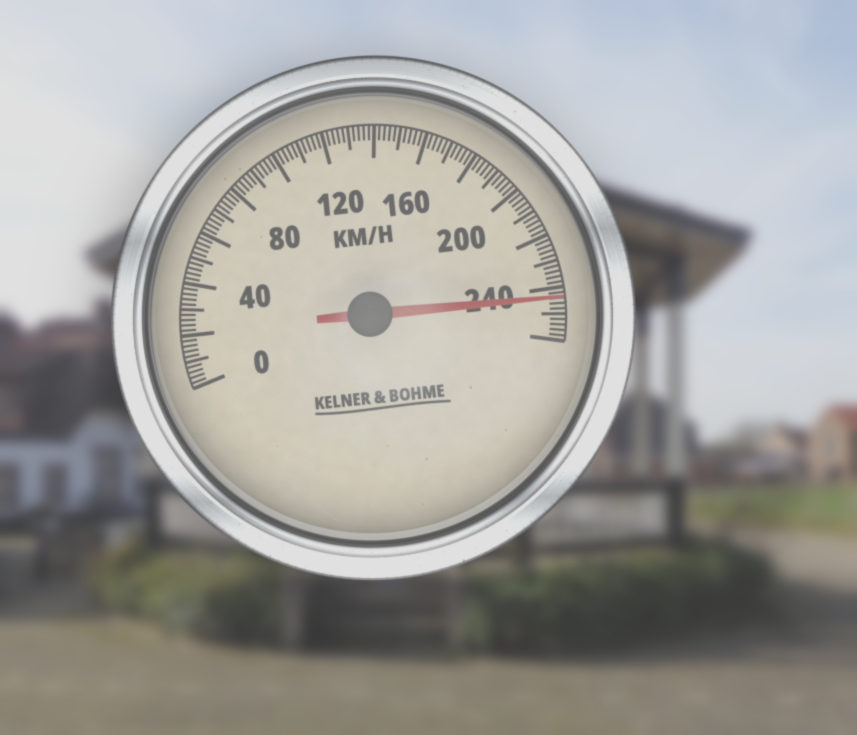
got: {"value": 244, "unit": "km/h"}
